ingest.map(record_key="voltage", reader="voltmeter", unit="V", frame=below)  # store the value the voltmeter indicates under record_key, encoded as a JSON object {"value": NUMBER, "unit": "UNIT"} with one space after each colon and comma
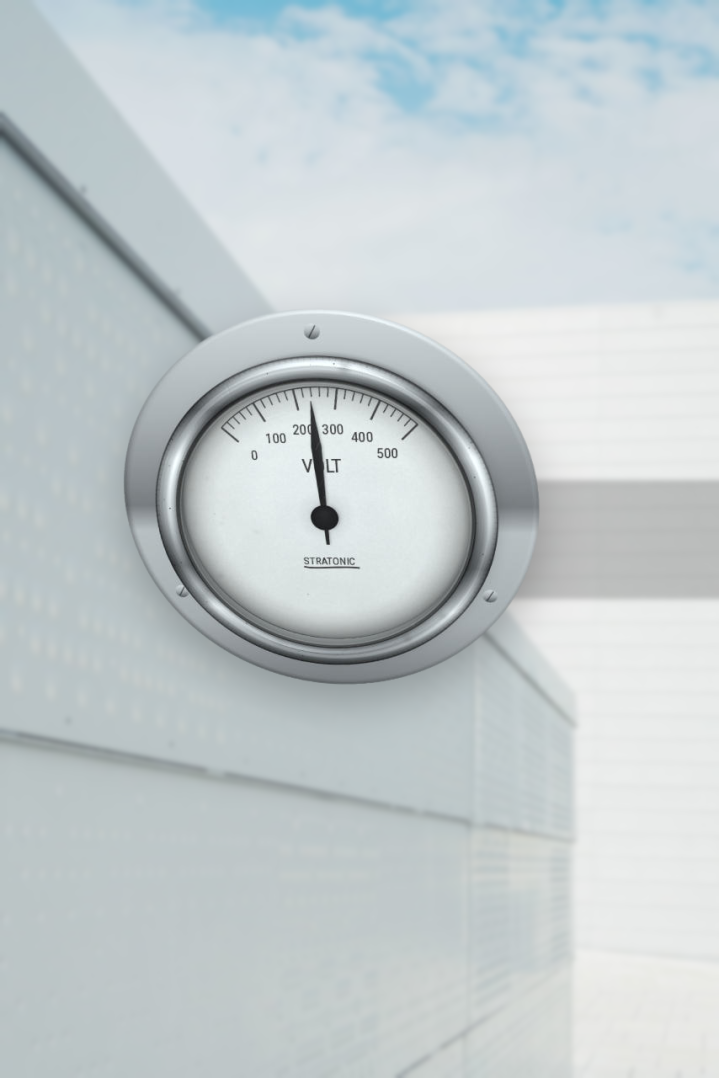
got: {"value": 240, "unit": "V"}
